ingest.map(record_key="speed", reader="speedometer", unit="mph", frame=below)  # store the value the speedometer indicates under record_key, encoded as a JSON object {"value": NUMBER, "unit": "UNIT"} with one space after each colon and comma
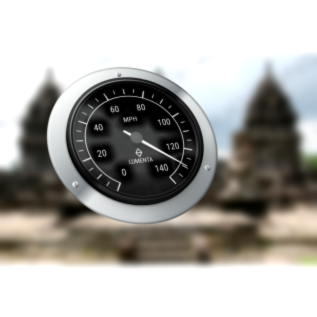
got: {"value": 130, "unit": "mph"}
